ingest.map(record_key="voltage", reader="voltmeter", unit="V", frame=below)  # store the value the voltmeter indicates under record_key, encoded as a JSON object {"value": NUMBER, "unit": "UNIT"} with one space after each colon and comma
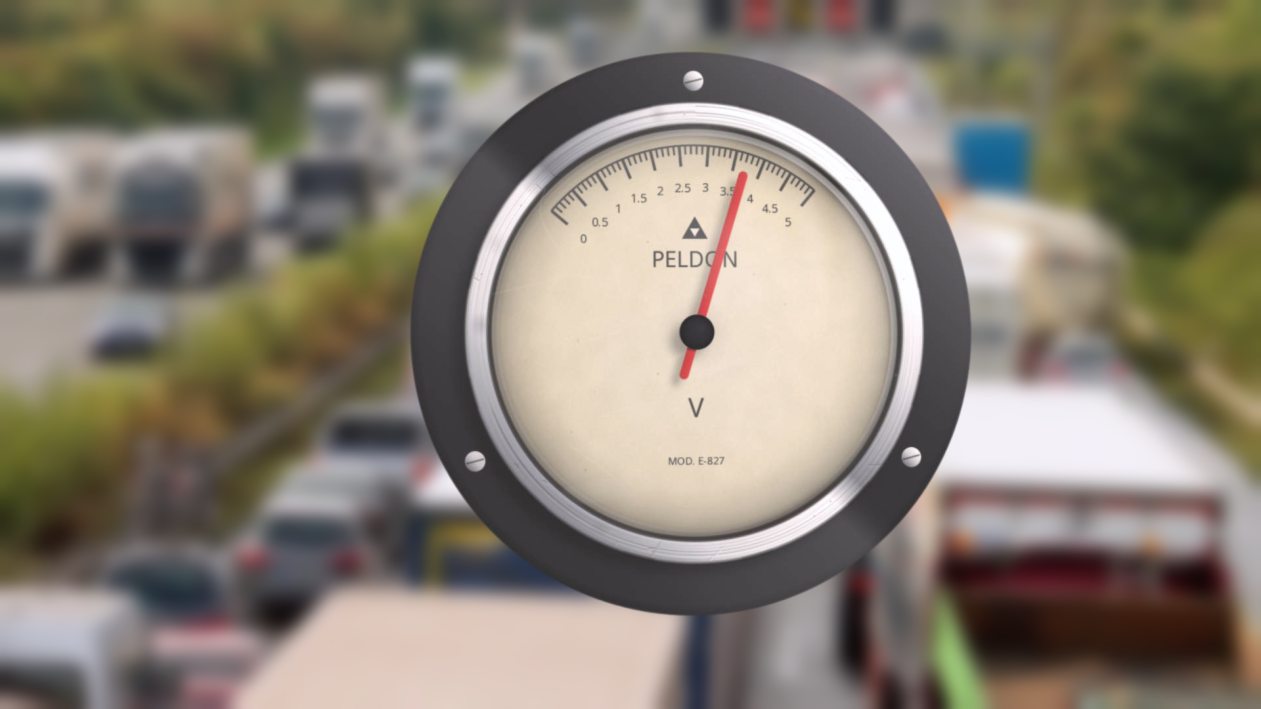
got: {"value": 3.7, "unit": "V"}
